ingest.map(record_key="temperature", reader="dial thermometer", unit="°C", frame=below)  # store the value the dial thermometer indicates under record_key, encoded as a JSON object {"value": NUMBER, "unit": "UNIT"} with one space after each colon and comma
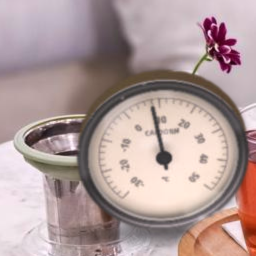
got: {"value": 8, "unit": "°C"}
